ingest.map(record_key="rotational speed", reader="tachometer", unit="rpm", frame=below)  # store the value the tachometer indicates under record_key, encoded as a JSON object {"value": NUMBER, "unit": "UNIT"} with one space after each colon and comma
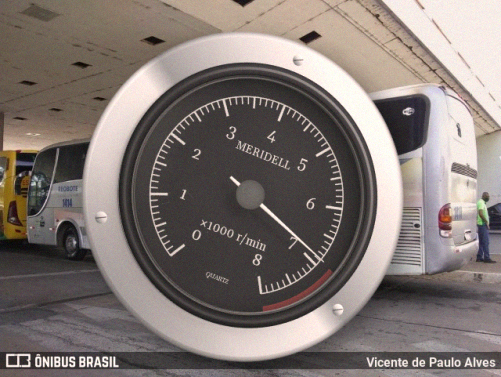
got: {"value": 6900, "unit": "rpm"}
